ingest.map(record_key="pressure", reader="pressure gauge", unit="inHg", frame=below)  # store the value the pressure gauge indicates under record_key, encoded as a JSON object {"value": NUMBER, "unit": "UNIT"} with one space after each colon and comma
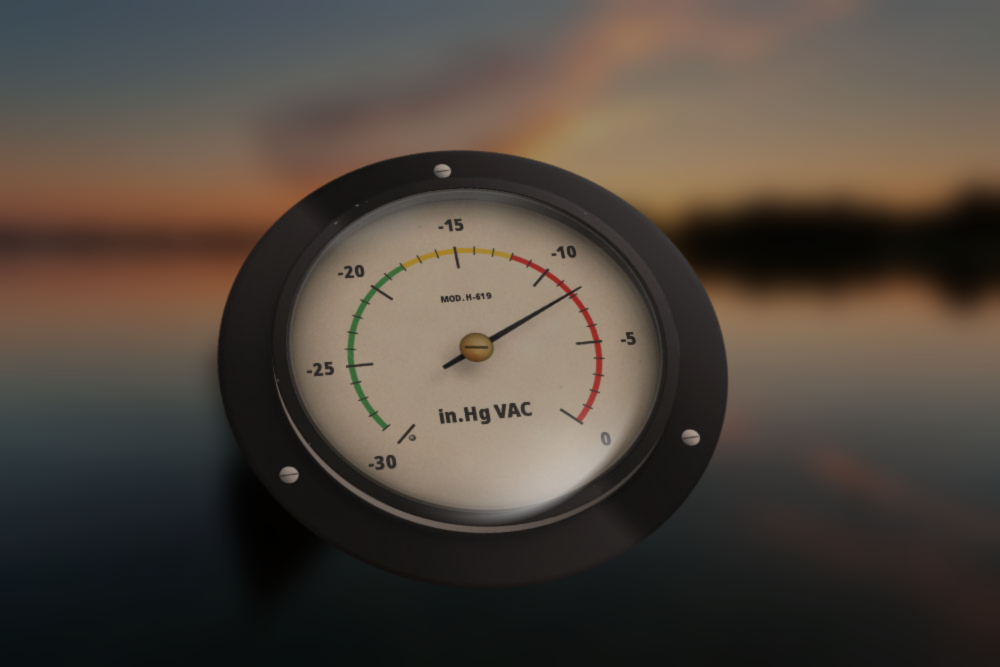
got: {"value": -8, "unit": "inHg"}
